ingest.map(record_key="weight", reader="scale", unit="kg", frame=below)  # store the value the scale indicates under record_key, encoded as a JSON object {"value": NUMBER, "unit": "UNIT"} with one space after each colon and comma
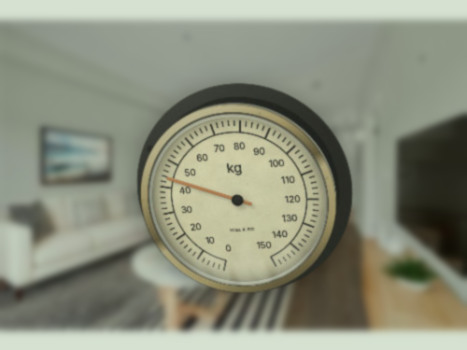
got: {"value": 44, "unit": "kg"}
